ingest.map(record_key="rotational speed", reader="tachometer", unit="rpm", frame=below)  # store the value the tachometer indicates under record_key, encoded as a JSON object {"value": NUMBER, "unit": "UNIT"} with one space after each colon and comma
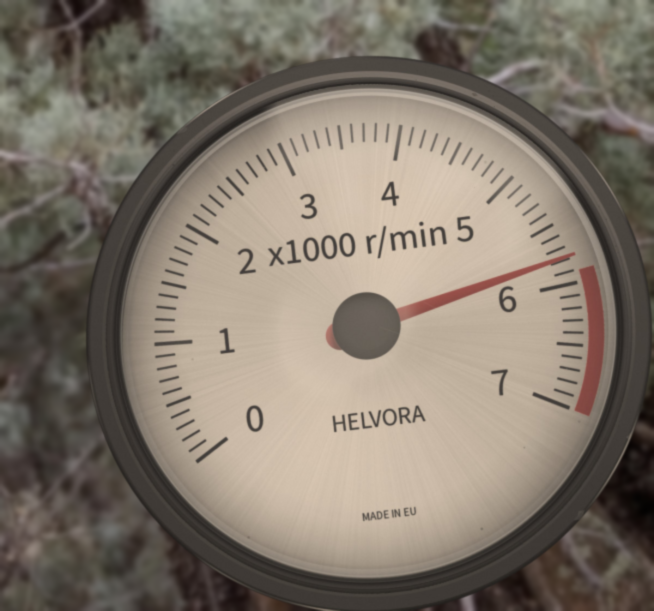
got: {"value": 5800, "unit": "rpm"}
